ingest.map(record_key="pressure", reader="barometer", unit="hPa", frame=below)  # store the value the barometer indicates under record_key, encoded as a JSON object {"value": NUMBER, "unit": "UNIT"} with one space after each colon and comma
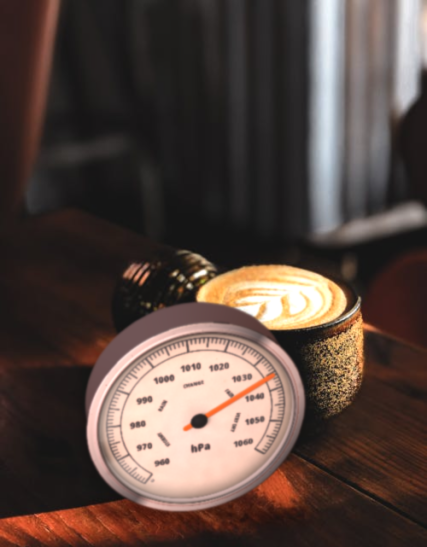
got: {"value": 1035, "unit": "hPa"}
